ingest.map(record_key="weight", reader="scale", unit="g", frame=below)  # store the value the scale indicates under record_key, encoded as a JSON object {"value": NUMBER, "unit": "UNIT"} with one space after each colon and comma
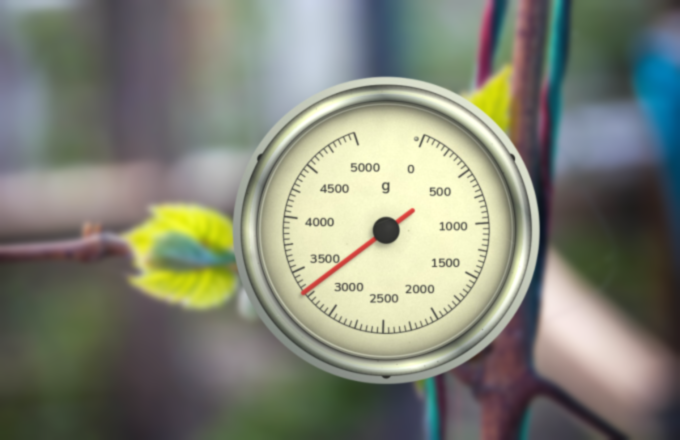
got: {"value": 3300, "unit": "g"}
